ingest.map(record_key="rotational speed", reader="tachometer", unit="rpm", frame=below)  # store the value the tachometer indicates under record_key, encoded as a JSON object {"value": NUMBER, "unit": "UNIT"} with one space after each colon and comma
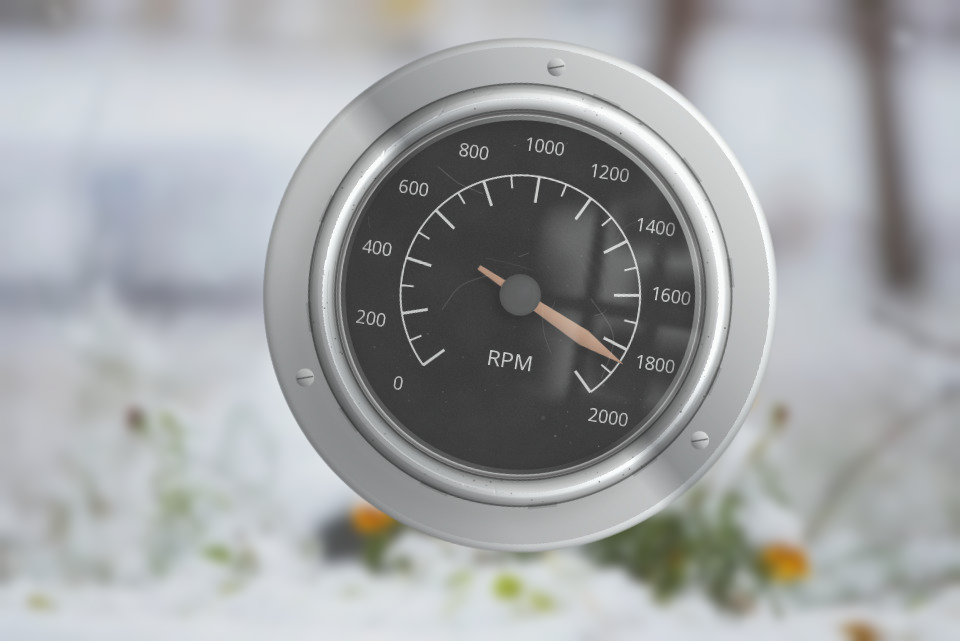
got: {"value": 1850, "unit": "rpm"}
